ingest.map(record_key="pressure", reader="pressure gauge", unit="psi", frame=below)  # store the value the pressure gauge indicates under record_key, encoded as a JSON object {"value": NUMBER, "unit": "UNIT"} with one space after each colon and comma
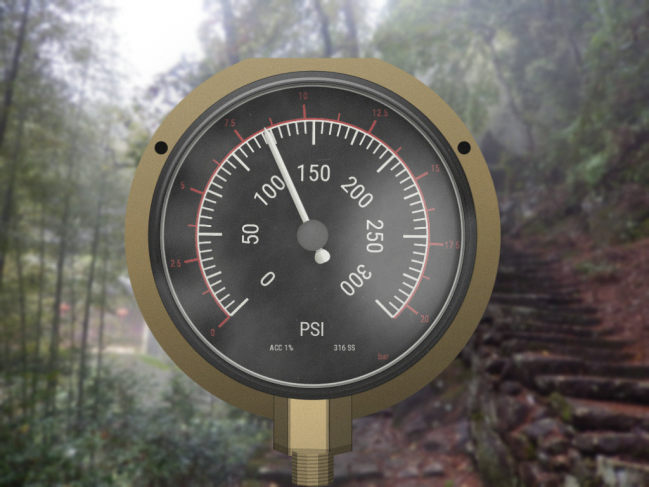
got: {"value": 122.5, "unit": "psi"}
